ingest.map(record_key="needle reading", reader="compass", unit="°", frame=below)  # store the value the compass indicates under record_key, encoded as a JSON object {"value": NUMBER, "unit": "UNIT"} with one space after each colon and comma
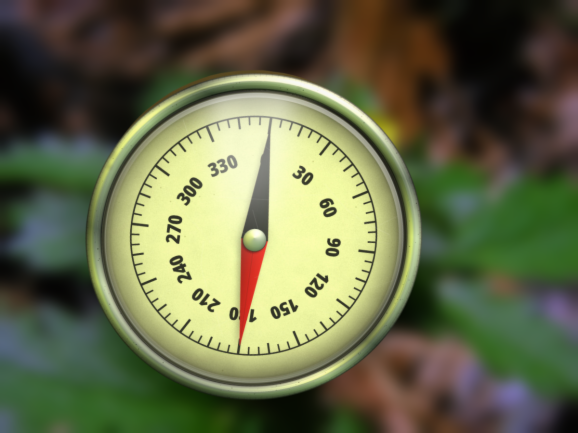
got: {"value": 180, "unit": "°"}
